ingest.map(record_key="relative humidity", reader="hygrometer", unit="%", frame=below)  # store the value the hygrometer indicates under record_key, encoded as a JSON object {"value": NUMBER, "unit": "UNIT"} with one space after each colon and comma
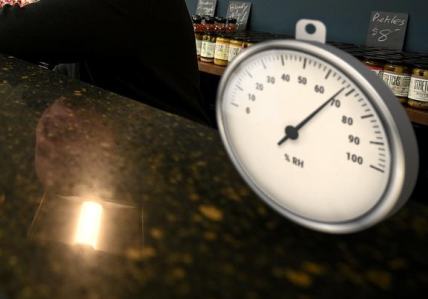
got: {"value": 68, "unit": "%"}
